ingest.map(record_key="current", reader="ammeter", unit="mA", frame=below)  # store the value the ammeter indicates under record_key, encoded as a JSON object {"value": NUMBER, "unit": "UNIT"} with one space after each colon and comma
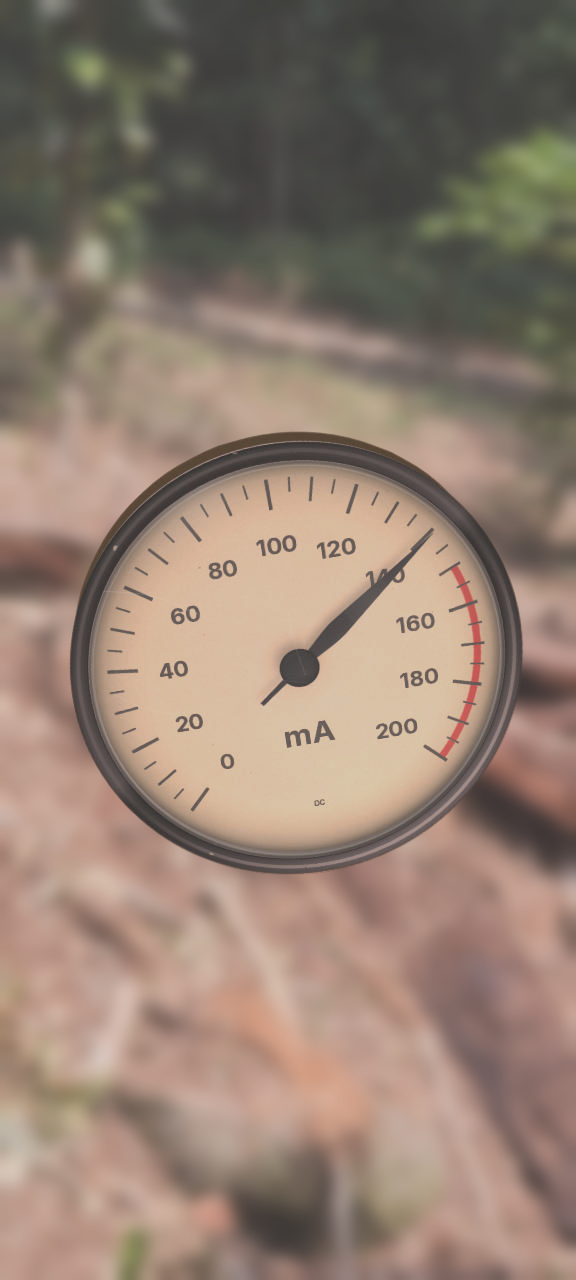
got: {"value": 140, "unit": "mA"}
